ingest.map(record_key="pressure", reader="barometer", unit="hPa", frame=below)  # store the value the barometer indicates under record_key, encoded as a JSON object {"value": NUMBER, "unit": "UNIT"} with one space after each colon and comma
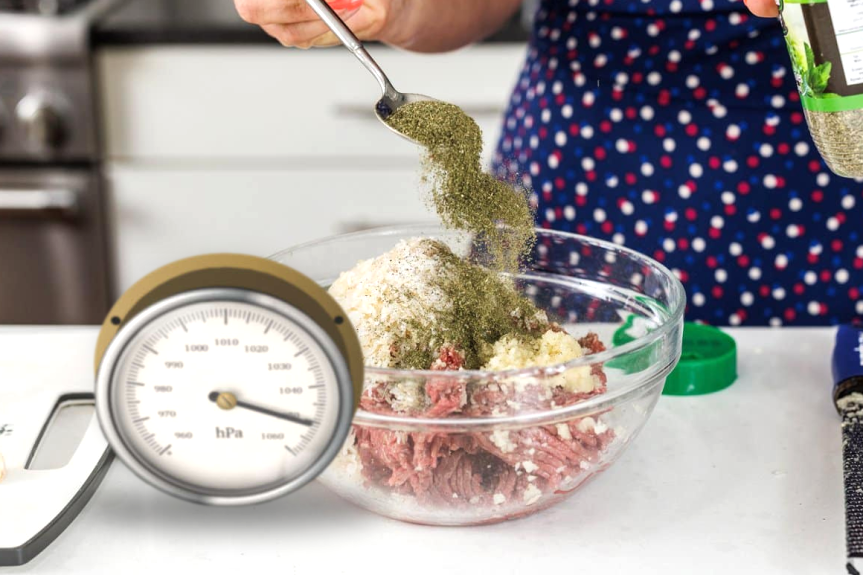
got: {"value": 1050, "unit": "hPa"}
